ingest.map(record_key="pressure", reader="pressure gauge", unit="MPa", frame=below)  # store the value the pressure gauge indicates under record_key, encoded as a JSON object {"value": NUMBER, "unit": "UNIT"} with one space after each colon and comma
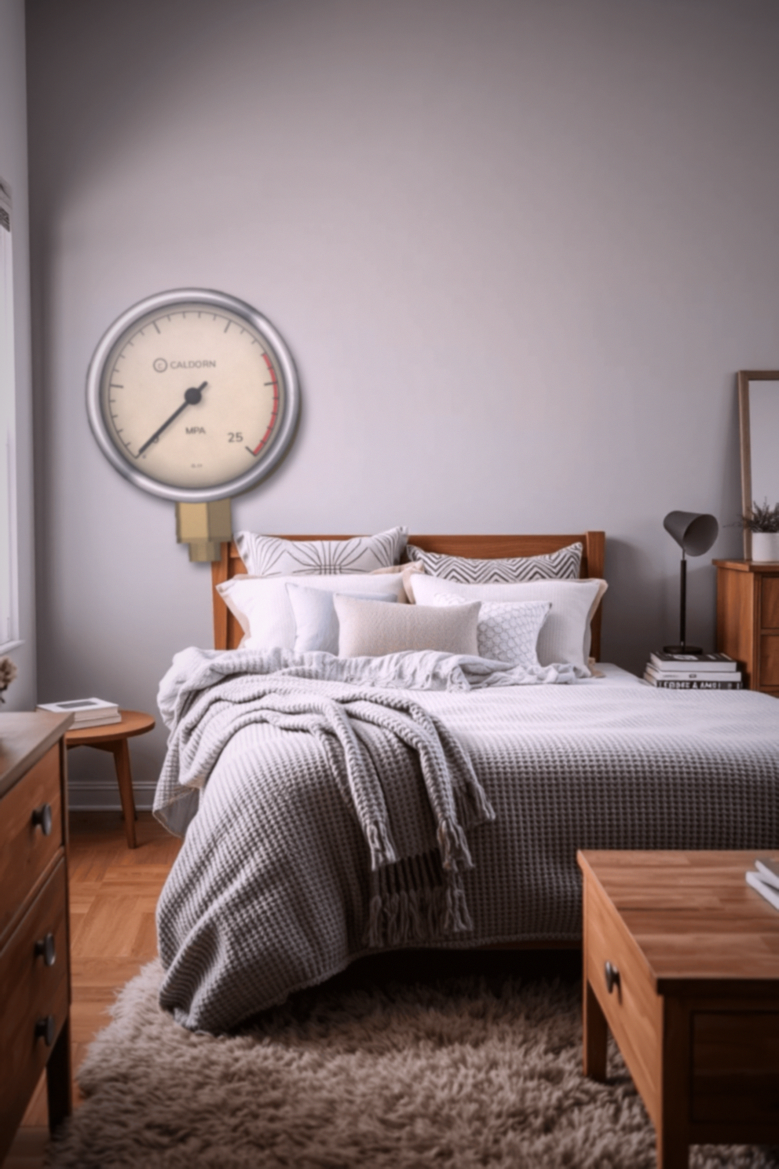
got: {"value": 0, "unit": "MPa"}
